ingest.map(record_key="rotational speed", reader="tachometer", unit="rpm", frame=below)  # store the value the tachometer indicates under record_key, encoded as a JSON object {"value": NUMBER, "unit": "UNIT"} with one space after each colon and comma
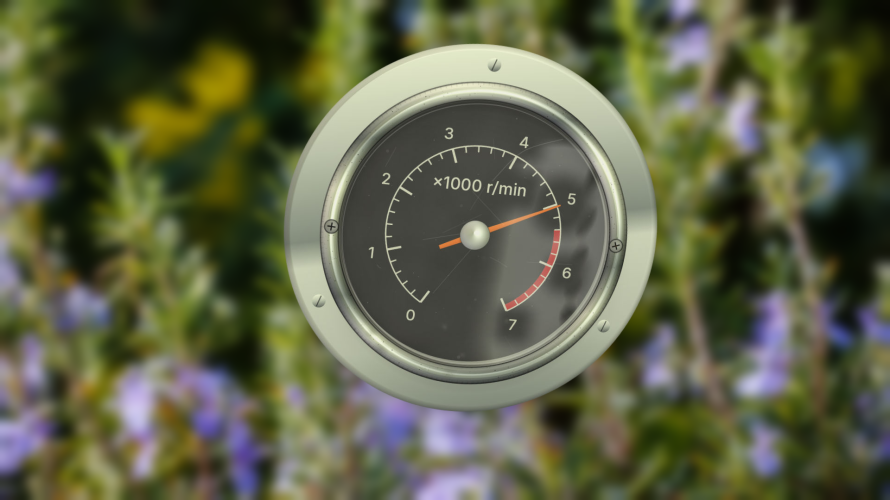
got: {"value": 5000, "unit": "rpm"}
